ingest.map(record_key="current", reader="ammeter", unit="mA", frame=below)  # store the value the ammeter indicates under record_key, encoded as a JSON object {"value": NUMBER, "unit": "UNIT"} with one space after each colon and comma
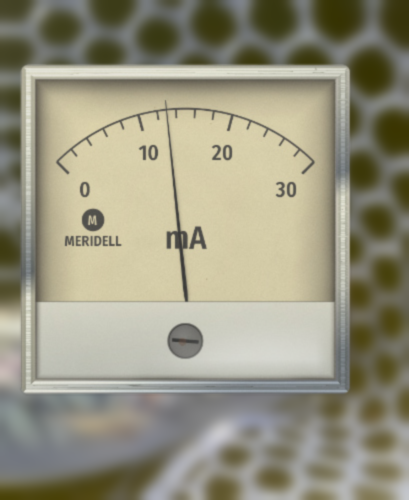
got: {"value": 13, "unit": "mA"}
